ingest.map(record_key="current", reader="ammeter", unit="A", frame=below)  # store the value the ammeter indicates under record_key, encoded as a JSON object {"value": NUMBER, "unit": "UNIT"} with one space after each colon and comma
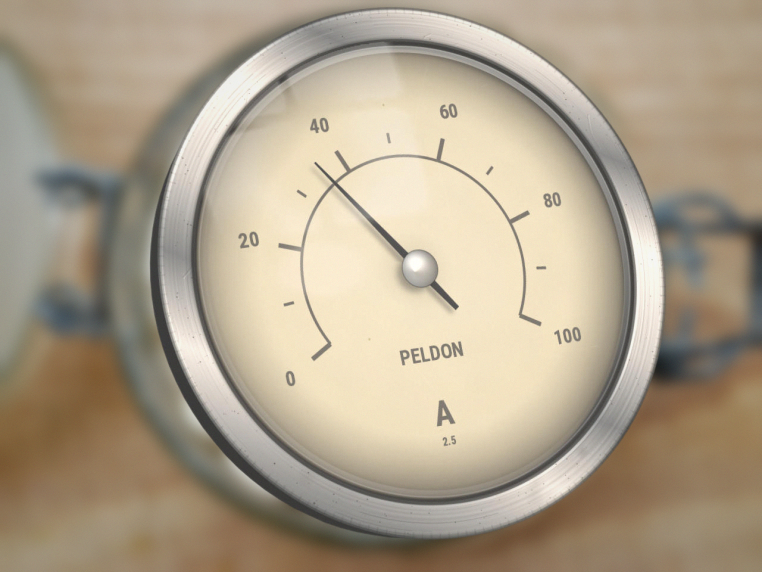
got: {"value": 35, "unit": "A"}
